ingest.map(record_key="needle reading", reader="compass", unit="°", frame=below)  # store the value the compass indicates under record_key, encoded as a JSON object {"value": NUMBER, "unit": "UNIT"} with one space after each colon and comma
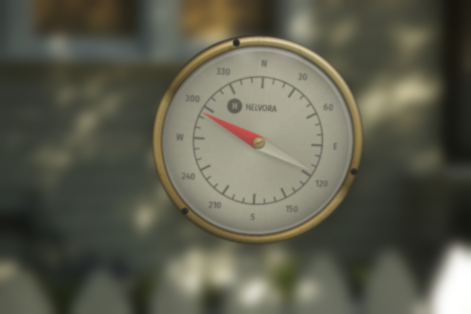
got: {"value": 295, "unit": "°"}
